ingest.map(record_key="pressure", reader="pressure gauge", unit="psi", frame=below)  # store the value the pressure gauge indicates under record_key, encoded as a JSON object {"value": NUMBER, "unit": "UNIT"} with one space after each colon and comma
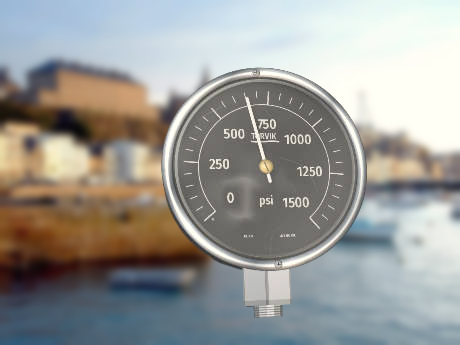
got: {"value": 650, "unit": "psi"}
